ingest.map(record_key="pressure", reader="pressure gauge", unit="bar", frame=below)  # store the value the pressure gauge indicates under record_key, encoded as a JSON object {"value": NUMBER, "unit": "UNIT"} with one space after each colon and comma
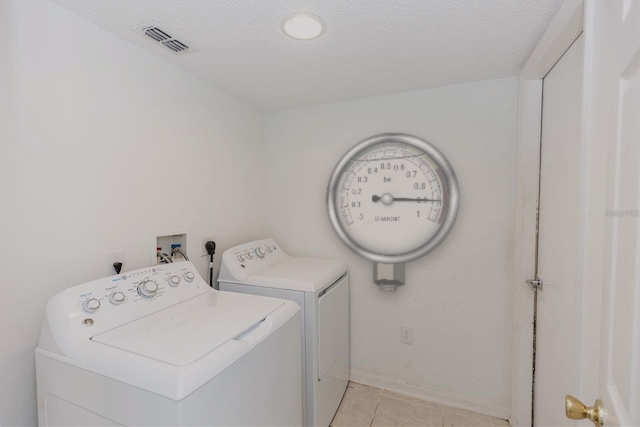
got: {"value": 0.9, "unit": "bar"}
